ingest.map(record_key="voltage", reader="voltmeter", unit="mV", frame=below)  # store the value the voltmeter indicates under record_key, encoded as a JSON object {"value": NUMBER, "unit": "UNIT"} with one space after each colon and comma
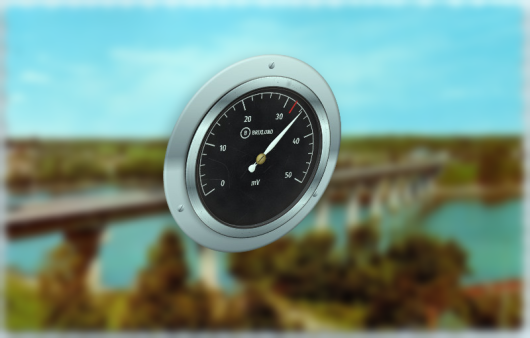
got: {"value": 34, "unit": "mV"}
